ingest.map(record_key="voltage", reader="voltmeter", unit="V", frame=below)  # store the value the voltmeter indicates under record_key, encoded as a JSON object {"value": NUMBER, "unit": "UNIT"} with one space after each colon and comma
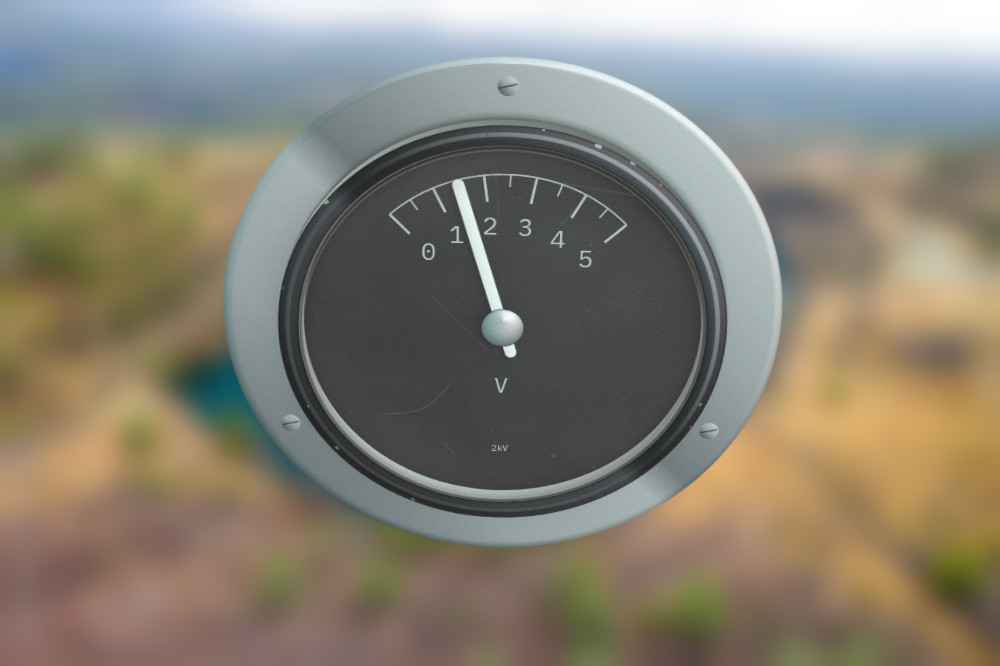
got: {"value": 1.5, "unit": "V"}
